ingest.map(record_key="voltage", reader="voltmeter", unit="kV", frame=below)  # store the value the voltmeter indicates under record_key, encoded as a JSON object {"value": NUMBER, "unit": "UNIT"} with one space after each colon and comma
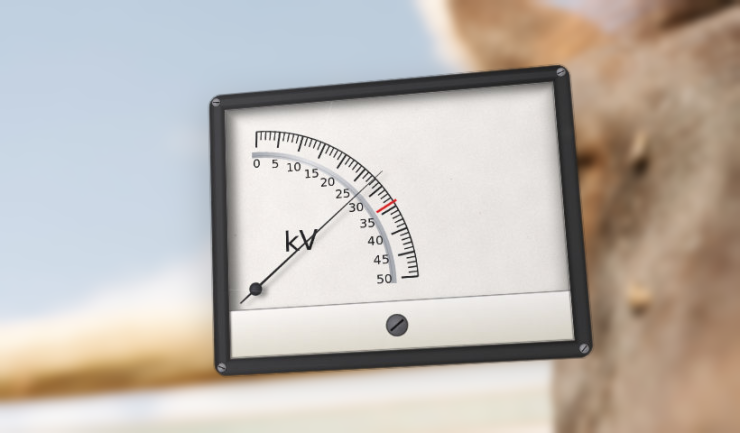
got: {"value": 28, "unit": "kV"}
